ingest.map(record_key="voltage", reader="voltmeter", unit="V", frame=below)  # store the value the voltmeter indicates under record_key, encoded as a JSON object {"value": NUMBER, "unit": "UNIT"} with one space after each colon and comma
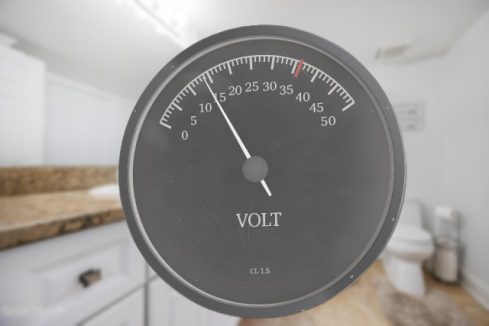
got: {"value": 14, "unit": "V"}
